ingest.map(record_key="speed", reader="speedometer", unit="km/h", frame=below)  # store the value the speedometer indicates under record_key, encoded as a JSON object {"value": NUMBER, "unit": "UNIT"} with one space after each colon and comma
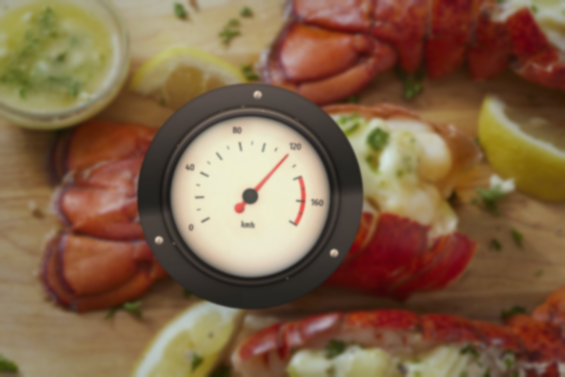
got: {"value": 120, "unit": "km/h"}
